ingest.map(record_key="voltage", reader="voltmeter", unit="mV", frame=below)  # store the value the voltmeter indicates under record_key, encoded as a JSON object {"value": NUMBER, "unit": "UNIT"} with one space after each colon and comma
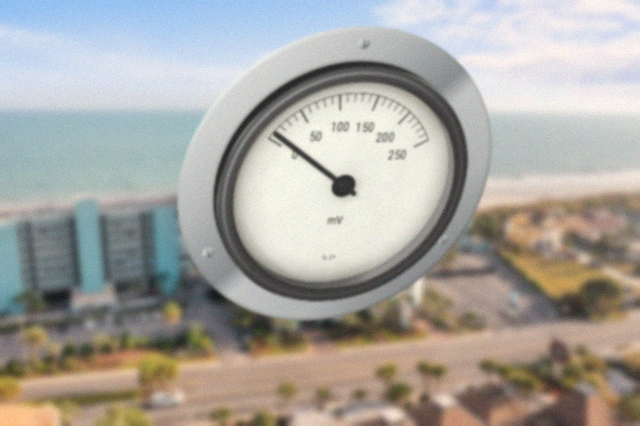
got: {"value": 10, "unit": "mV"}
